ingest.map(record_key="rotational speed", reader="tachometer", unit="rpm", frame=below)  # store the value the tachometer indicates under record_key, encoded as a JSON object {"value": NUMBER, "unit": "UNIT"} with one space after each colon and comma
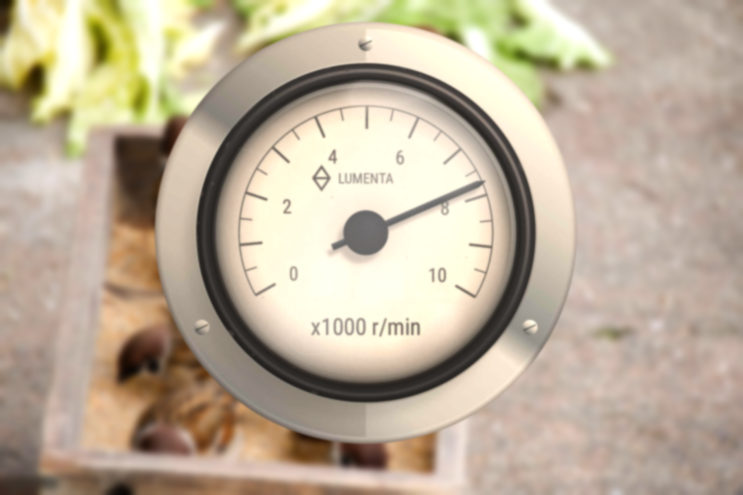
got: {"value": 7750, "unit": "rpm"}
